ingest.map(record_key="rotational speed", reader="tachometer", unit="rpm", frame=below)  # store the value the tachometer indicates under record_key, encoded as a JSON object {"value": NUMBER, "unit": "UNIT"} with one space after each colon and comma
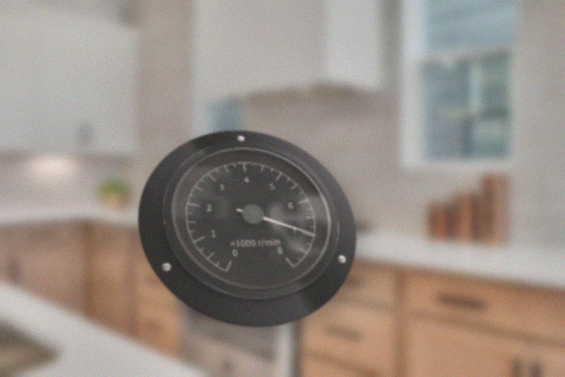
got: {"value": 7000, "unit": "rpm"}
